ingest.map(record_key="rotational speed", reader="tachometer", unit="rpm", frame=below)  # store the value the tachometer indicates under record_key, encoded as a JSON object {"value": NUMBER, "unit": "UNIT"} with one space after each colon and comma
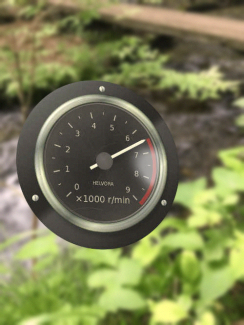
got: {"value": 6500, "unit": "rpm"}
